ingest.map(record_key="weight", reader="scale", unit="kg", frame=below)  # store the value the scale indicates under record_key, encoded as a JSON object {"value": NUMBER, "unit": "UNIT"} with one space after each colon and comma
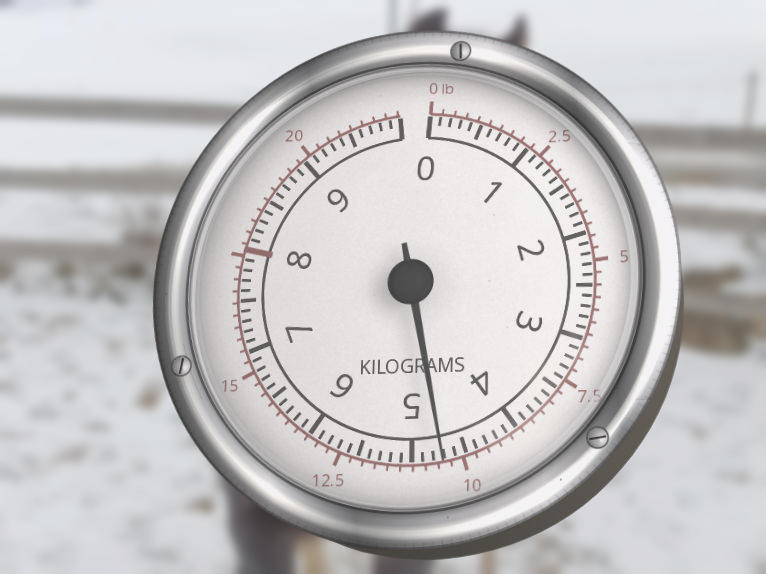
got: {"value": 4.7, "unit": "kg"}
